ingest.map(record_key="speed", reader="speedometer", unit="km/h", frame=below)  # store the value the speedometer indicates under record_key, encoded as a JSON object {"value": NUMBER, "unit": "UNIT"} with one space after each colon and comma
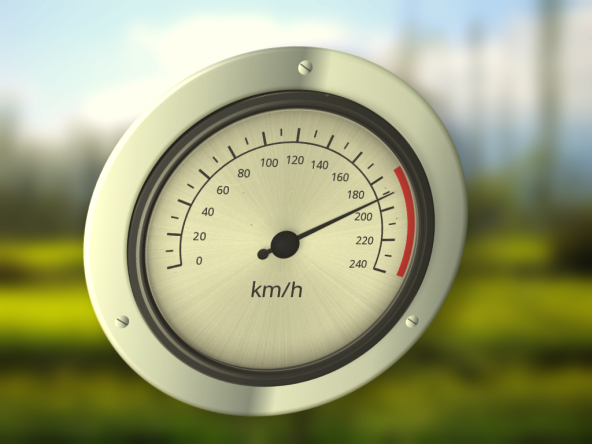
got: {"value": 190, "unit": "km/h"}
